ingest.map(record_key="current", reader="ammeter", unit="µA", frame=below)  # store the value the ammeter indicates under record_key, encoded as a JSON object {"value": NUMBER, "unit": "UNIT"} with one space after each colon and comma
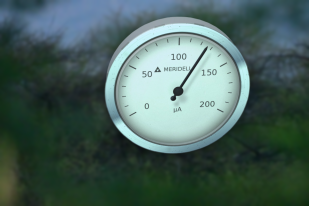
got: {"value": 125, "unit": "µA"}
